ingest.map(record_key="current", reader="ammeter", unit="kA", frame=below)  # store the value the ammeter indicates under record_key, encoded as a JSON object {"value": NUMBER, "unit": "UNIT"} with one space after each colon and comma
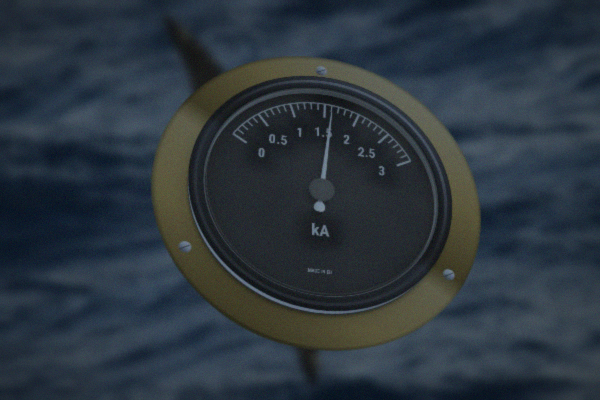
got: {"value": 1.6, "unit": "kA"}
